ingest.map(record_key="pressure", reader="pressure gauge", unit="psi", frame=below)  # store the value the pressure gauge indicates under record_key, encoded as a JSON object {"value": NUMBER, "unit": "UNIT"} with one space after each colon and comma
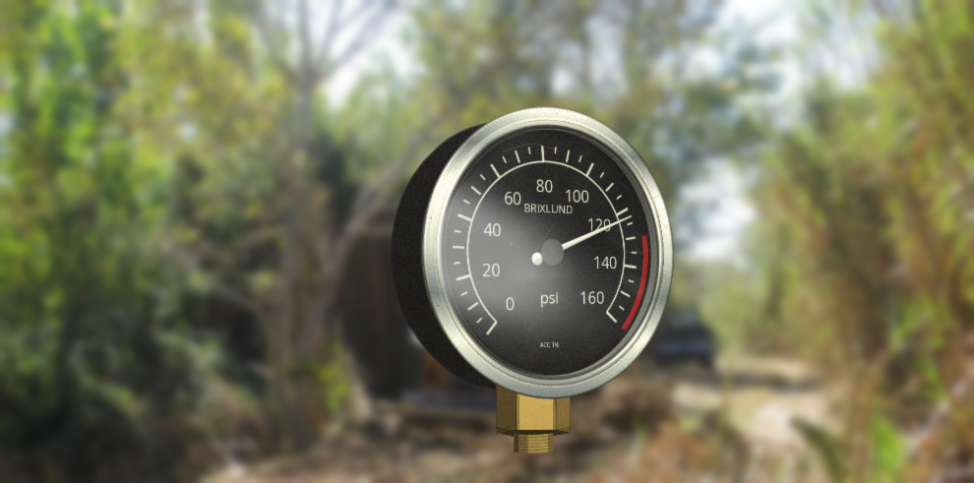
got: {"value": 122.5, "unit": "psi"}
